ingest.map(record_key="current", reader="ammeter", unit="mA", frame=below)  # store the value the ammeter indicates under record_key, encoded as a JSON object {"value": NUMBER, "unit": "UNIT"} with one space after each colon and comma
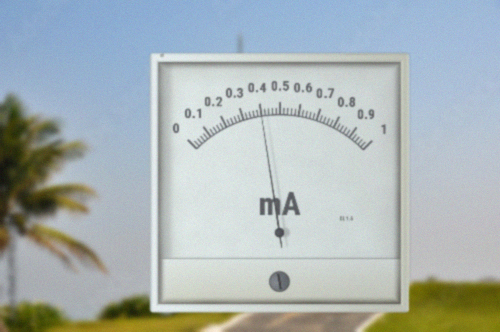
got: {"value": 0.4, "unit": "mA"}
